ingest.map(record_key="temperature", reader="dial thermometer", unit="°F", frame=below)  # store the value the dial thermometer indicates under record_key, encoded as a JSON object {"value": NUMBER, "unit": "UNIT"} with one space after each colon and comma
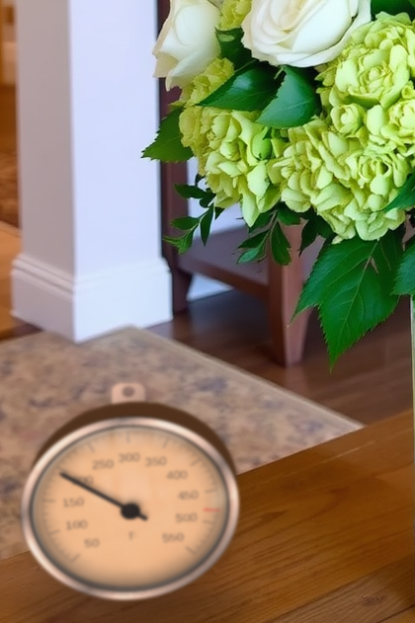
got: {"value": 200, "unit": "°F"}
